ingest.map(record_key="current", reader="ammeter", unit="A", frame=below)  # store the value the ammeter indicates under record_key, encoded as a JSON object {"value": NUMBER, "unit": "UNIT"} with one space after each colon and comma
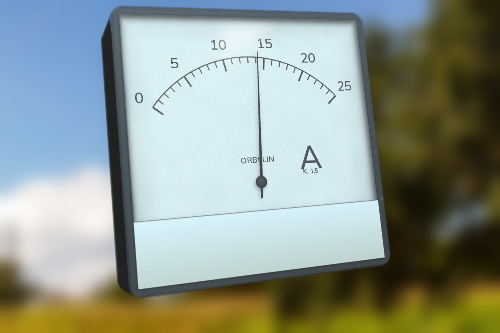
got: {"value": 14, "unit": "A"}
